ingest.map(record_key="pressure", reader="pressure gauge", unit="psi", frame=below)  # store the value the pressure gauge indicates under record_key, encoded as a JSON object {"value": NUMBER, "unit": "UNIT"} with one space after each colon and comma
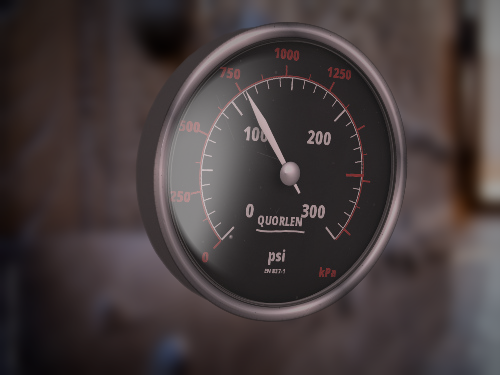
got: {"value": 110, "unit": "psi"}
